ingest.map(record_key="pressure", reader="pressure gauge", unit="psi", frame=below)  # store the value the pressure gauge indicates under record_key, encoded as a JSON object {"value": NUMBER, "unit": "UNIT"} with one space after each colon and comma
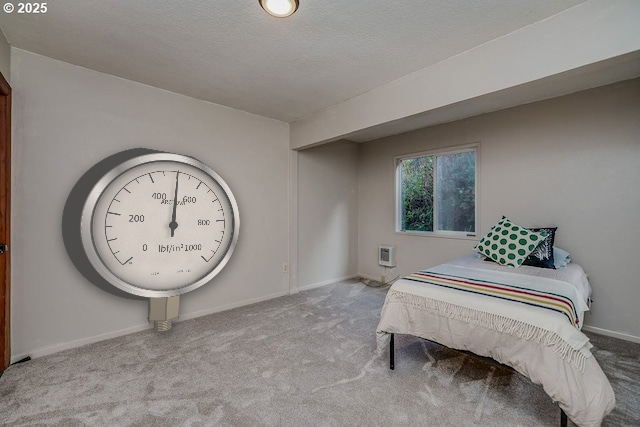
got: {"value": 500, "unit": "psi"}
